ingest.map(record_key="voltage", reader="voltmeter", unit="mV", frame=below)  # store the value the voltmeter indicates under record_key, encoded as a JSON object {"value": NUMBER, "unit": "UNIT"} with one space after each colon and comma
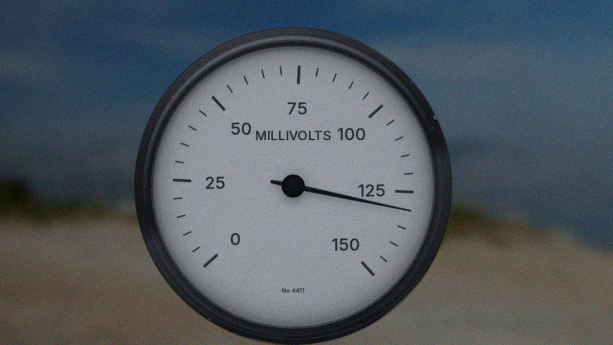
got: {"value": 130, "unit": "mV"}
